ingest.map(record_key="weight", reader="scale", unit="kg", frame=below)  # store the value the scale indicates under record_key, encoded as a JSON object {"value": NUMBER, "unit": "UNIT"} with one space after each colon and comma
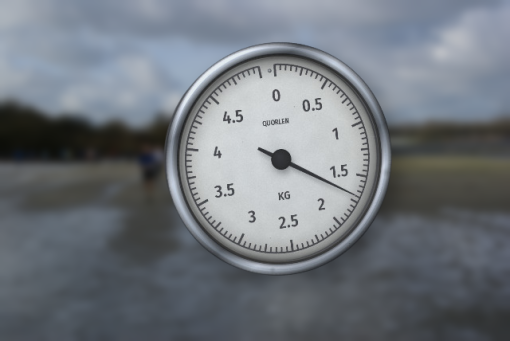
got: {"value": 1.7, "unit": "kg"}
